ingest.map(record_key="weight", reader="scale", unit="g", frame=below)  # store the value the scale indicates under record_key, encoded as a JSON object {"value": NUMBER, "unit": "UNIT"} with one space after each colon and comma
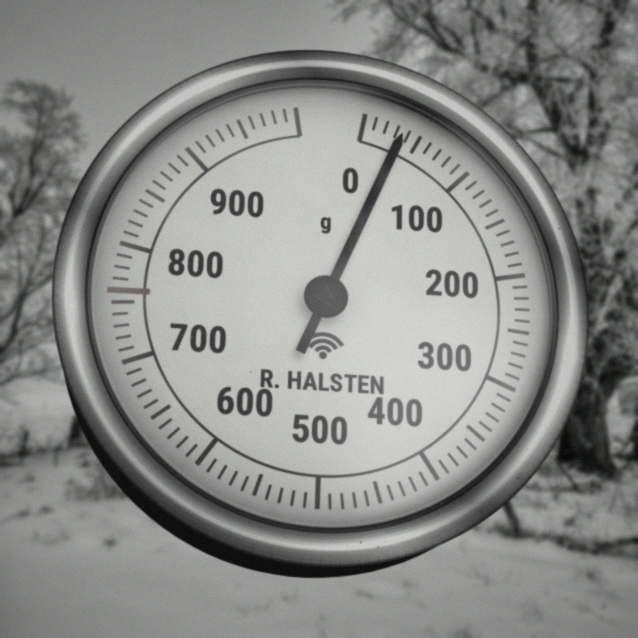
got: {"value": 35, "unit": "g"}
